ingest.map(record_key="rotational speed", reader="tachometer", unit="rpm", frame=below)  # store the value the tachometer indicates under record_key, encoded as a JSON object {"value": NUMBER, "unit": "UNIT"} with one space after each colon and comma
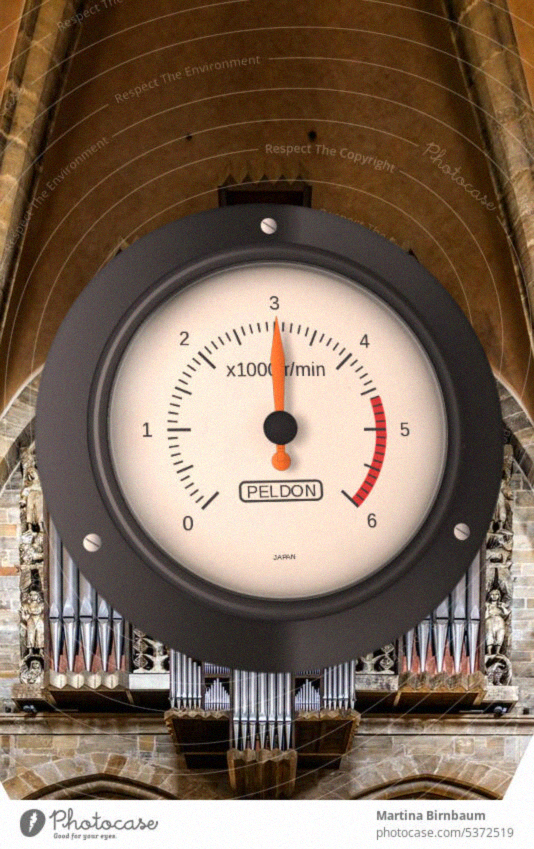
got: {"value": 3000, "unit": "rpm"}
